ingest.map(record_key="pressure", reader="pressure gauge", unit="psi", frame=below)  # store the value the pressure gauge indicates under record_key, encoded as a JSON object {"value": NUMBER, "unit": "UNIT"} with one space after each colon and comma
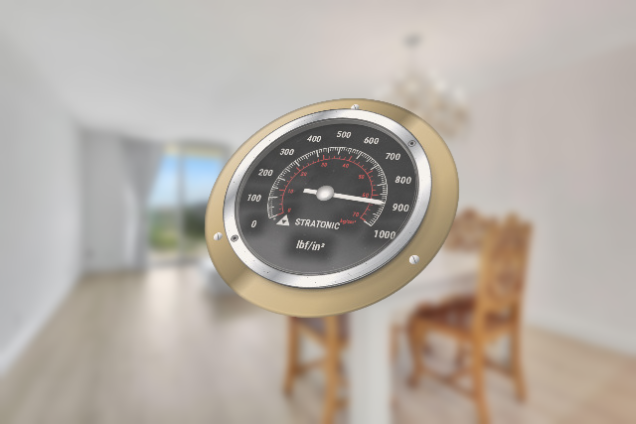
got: {"value": 900, "unit": "psi"}
